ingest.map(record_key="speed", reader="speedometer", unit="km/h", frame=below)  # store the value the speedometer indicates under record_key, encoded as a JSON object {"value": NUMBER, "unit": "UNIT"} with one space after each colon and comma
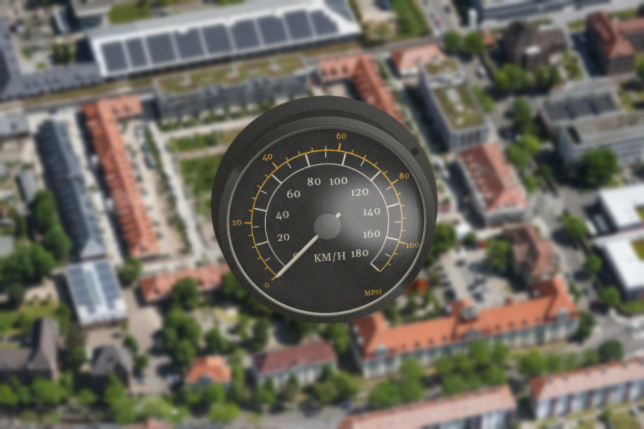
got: {"value": 0, "unit": "km/h"}
